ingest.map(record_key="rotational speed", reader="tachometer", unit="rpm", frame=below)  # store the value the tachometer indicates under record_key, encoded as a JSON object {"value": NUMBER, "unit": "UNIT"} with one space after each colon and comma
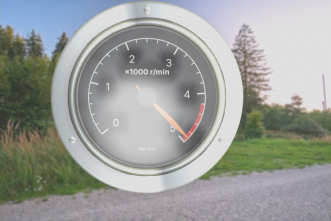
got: {"value": 4900, "unit": "rpm"}
